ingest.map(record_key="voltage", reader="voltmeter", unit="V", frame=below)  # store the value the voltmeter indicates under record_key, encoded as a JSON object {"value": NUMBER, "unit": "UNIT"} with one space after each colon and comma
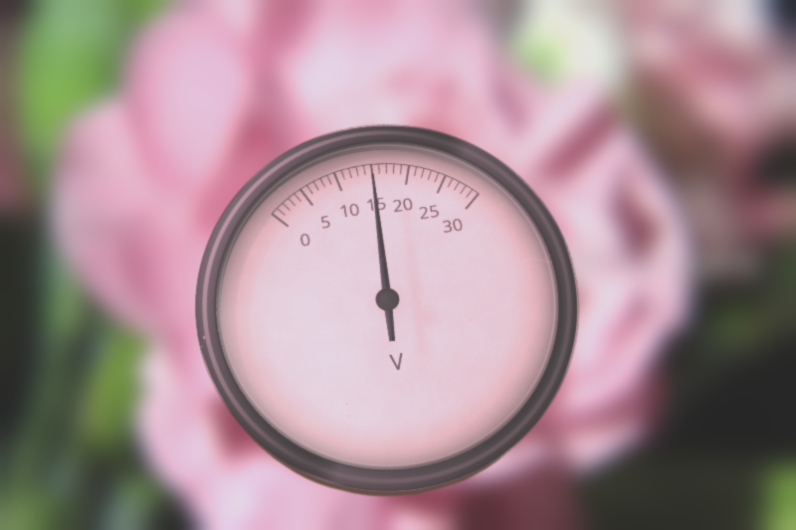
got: {"value": 15, "unit": "V"}
